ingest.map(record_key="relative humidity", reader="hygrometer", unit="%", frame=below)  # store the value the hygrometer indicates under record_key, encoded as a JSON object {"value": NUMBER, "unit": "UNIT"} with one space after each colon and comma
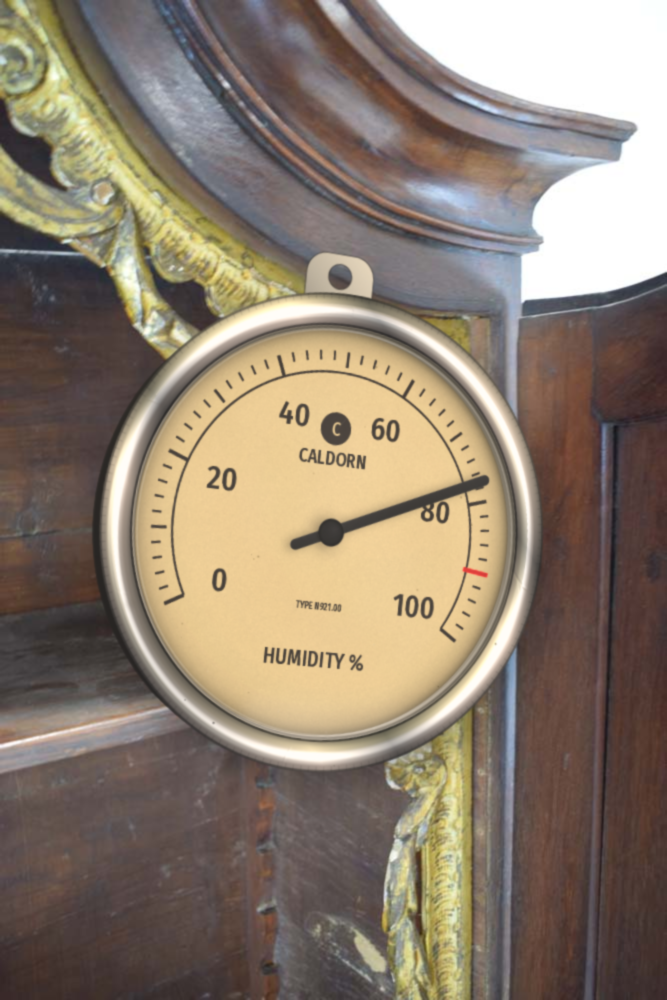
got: {"value": 77, "unit": "%"}
